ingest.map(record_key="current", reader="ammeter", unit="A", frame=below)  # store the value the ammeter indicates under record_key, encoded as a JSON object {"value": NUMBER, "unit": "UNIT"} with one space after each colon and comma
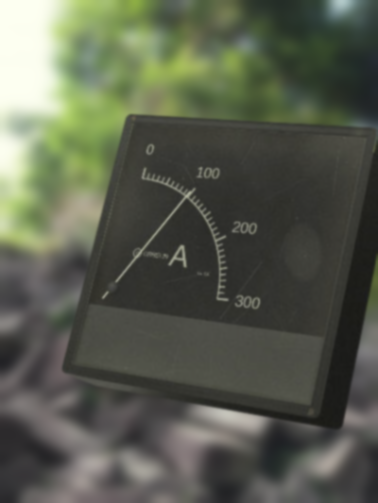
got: {"value": 100, "unit": "A"}
